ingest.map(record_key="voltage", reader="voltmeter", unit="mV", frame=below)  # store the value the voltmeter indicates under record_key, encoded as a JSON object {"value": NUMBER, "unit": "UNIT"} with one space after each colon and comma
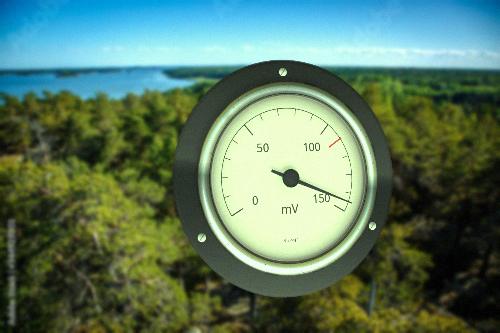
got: {"value": 145, "unit": "mV"}
